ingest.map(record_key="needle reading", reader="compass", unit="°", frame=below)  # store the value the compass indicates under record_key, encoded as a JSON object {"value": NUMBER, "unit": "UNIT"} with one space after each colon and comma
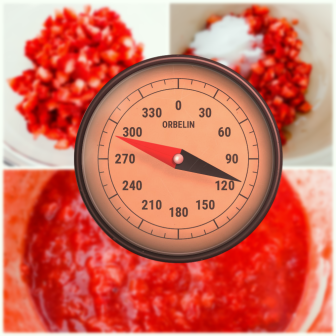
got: {"value": 290, "unit": "°"}
